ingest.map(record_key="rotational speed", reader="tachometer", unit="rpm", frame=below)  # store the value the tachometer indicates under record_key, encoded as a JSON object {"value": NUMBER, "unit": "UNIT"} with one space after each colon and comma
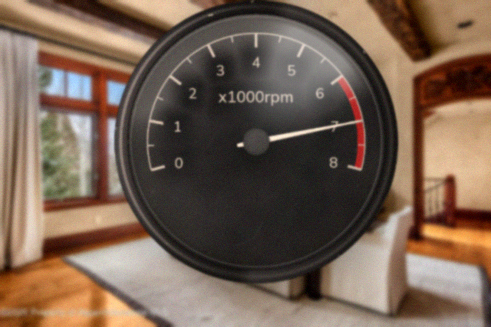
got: {"value": 7000, "unit": "rpm"}
